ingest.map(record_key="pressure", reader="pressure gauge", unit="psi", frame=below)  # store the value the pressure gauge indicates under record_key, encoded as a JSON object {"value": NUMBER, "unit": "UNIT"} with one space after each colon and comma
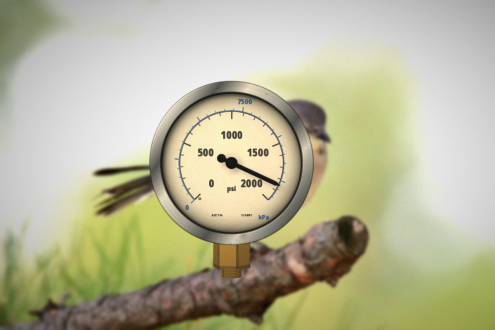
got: {"value": 1850, "unit": "psi"}
